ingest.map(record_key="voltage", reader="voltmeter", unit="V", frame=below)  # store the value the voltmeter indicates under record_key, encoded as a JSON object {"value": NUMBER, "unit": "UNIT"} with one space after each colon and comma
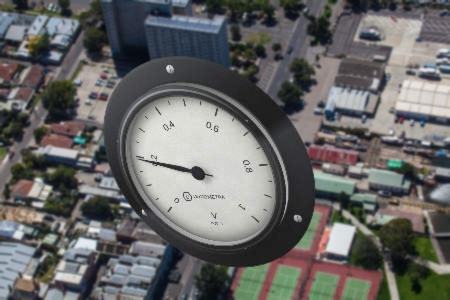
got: {"value": 0.2, "unit": "V"}
